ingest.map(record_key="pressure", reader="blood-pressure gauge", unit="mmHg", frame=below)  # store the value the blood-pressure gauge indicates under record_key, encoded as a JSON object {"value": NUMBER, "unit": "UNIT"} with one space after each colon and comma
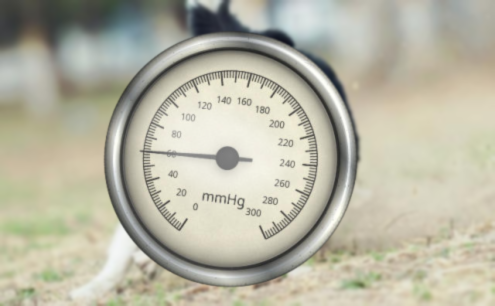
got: {"value": 60, "unit": "mmHg"}
